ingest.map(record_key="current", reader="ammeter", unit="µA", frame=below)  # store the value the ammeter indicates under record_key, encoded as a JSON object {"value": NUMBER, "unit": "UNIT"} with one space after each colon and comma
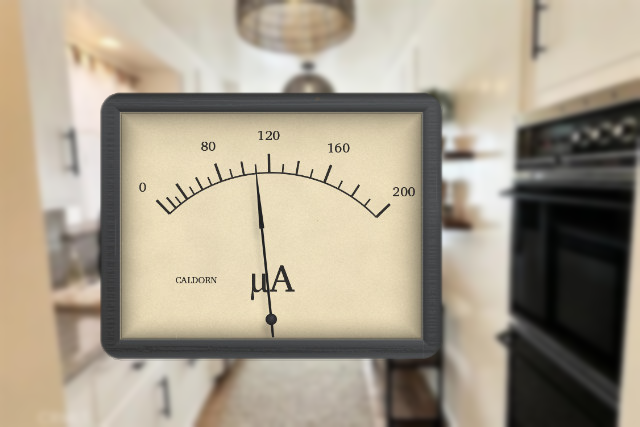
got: {"value": 110, "unit": "µA"}
